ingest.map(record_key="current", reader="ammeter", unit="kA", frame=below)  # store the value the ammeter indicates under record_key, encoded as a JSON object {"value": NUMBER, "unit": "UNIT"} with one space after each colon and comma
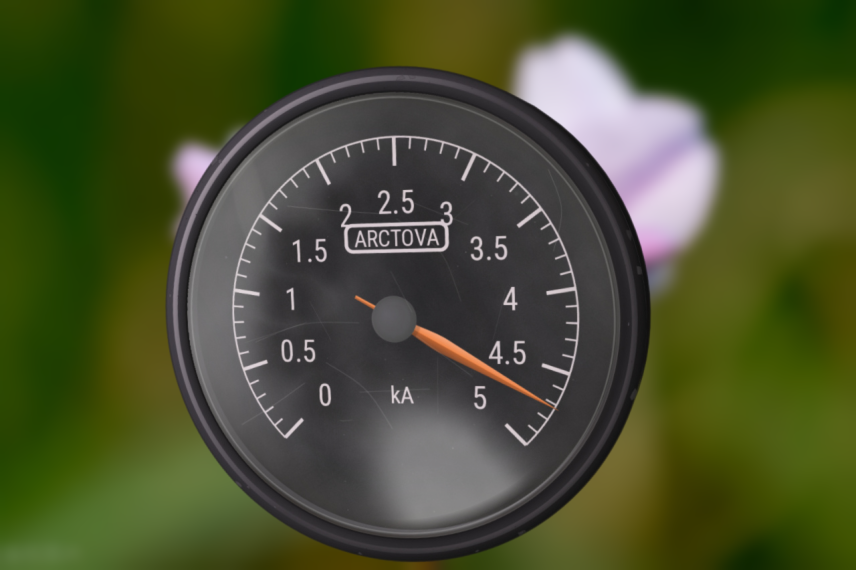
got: {"value": 4.7, "unit": "kA"}
